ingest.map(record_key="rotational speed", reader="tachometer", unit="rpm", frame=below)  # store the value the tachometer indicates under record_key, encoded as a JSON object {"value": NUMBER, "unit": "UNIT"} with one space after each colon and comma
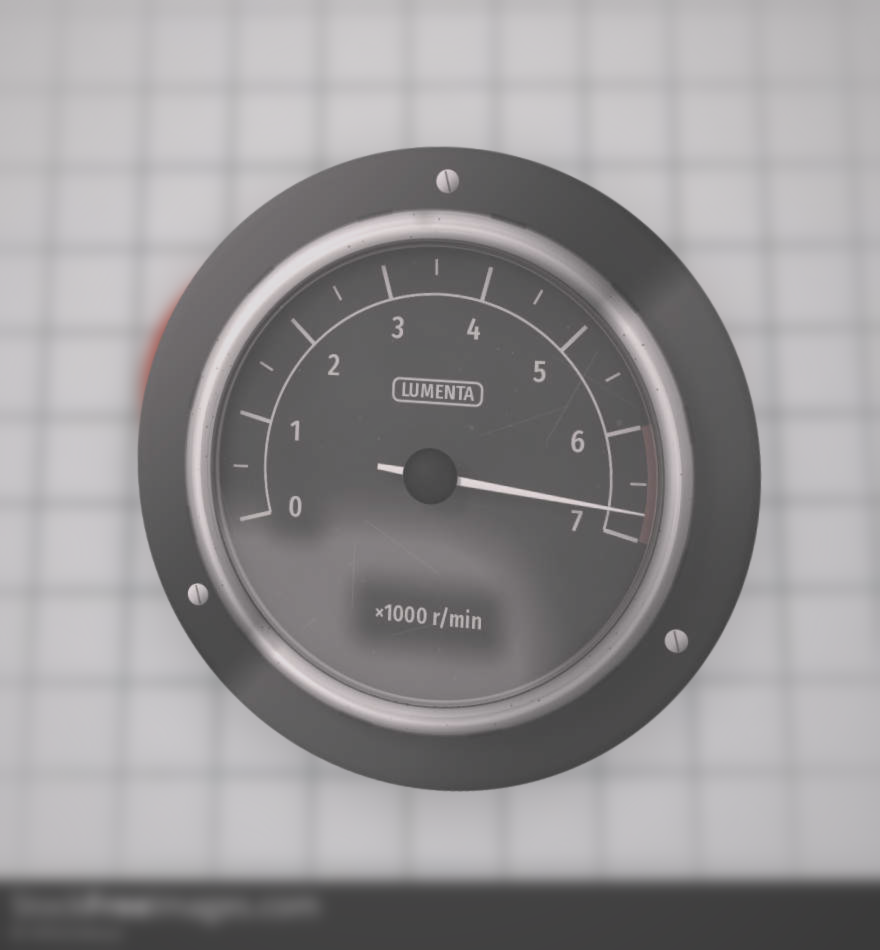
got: {"value": 6750, "unit": "rpm"}
